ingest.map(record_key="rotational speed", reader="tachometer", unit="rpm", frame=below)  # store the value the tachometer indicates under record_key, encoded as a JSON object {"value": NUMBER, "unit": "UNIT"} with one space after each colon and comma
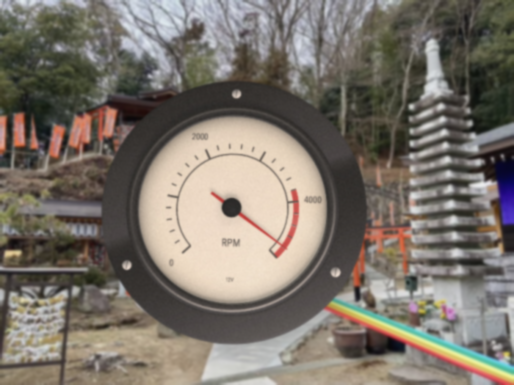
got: {"value": 4800, "unit": "rpm"}
